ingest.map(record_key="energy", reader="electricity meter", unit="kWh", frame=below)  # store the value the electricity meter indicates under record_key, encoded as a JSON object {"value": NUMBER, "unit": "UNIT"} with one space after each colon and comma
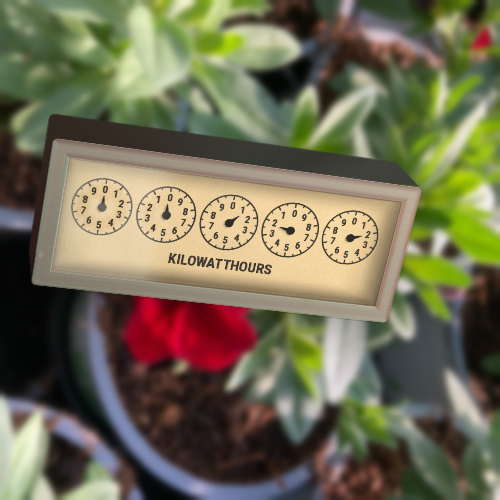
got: {"value": 122, "unit": "kWh"}
